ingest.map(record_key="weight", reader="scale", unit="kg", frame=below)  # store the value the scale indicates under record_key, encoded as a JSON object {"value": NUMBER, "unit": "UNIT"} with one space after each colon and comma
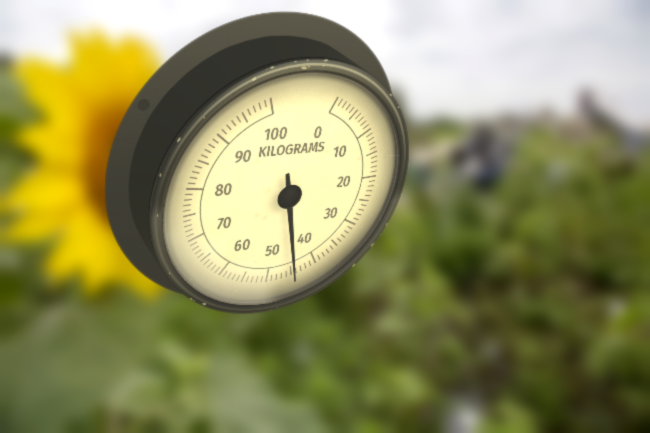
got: {"value": 45, "unit": "kg"}
